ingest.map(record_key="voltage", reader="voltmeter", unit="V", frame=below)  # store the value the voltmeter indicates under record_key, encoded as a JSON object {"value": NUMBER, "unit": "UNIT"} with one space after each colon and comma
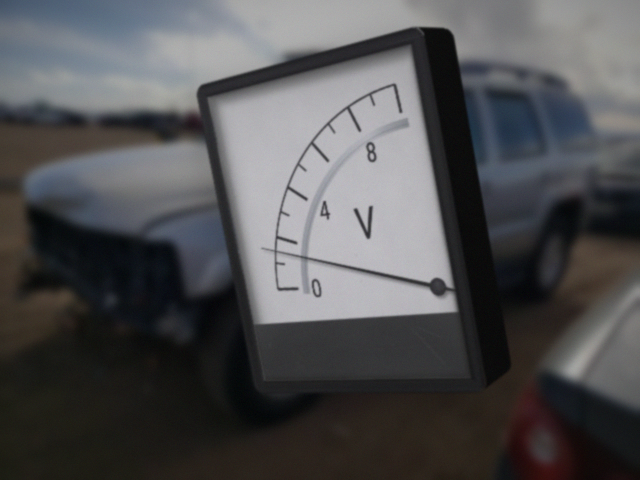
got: {"value": 1.5, "unit": "V"}
